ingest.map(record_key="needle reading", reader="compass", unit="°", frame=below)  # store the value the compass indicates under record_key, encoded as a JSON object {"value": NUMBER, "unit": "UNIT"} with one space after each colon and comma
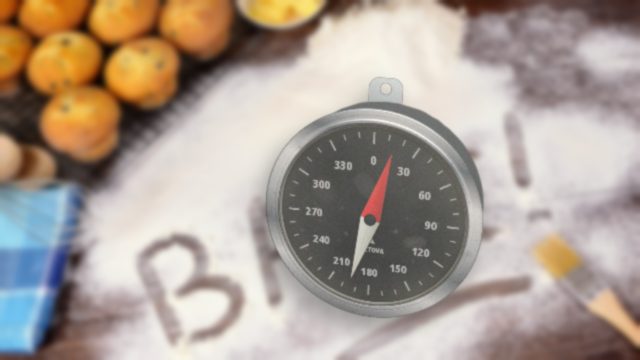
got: {"value": 15, "unit": "°"}
